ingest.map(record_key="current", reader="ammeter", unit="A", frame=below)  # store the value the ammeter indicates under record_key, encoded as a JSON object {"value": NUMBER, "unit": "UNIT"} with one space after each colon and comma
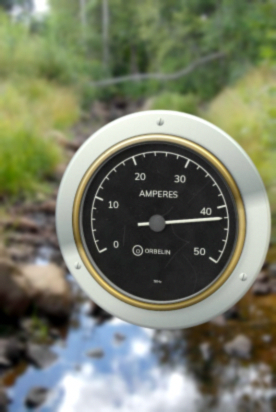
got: {"value": 42, "unit": "A"}
